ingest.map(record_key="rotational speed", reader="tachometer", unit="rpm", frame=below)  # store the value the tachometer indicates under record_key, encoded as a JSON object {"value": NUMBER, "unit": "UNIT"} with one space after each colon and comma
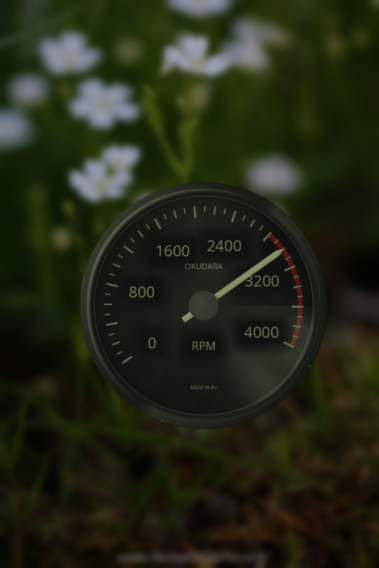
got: {"value": 3000, "unit": "rpm"}
